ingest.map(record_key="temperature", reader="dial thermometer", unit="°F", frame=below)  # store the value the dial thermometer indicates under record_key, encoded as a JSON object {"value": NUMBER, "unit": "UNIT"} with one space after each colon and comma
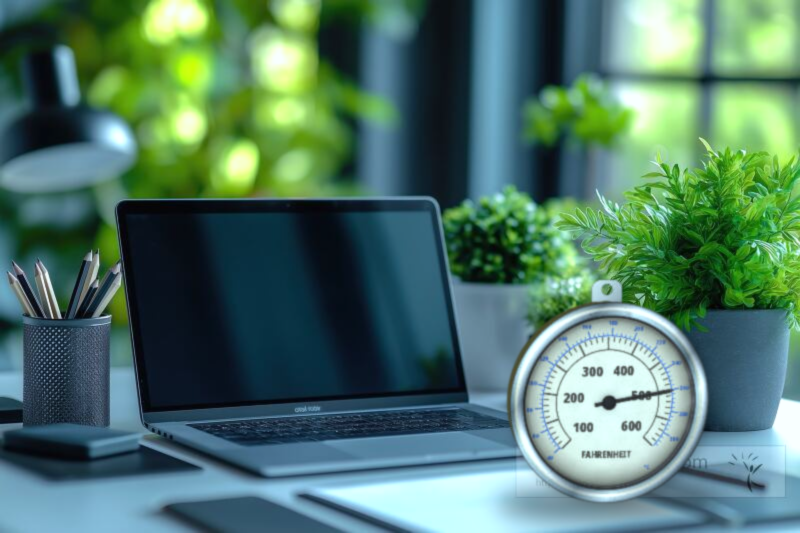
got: {"value": 500, "unit": "°F"}
